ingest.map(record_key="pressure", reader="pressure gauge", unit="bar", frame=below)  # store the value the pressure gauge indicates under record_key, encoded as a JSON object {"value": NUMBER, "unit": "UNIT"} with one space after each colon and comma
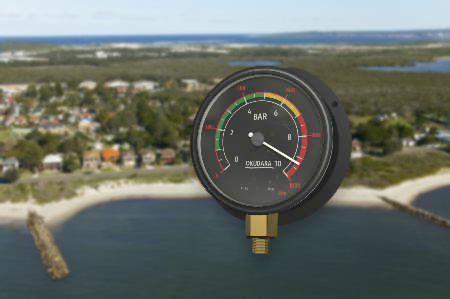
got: {"value": 9.25, "unit": "bar"}
